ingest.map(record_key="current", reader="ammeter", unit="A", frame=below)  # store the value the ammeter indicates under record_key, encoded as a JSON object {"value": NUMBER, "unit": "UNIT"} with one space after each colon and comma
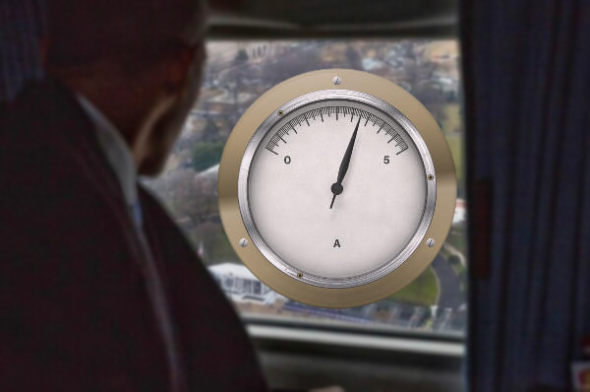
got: {"value": 3.25, "unit": "A"}
